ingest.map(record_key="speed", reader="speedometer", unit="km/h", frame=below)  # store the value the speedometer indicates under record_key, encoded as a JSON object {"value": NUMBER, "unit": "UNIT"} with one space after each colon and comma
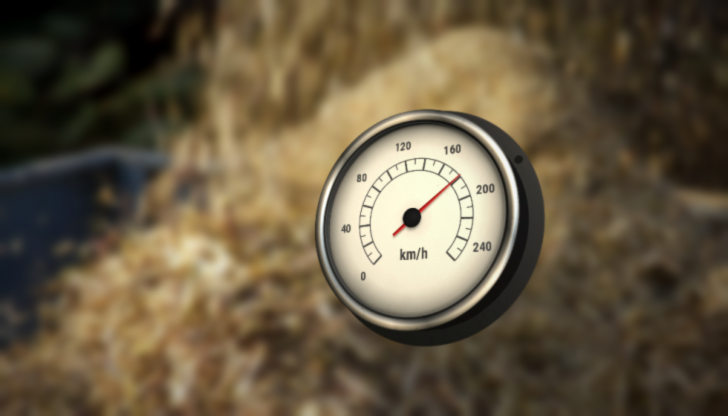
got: {"value": 180, "unit": "km/h"}
